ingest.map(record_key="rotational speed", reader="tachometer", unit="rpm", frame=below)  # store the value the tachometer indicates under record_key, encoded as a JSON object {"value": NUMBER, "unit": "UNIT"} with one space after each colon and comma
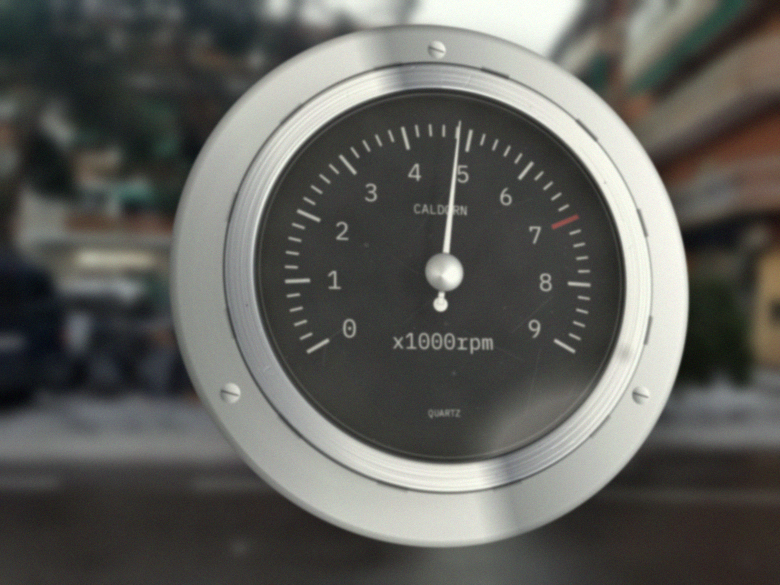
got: {"value": 4800, "unit": "rpm"}
